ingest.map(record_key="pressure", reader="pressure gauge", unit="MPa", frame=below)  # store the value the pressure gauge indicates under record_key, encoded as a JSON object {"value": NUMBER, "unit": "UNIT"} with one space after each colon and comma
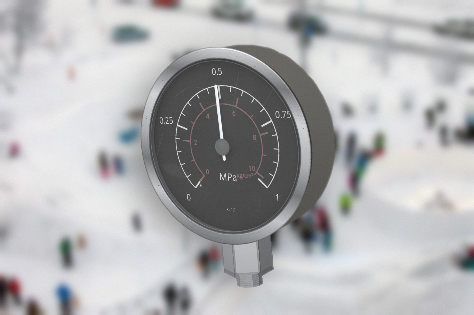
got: {"value": 0.5, "unit": "MPa"}
